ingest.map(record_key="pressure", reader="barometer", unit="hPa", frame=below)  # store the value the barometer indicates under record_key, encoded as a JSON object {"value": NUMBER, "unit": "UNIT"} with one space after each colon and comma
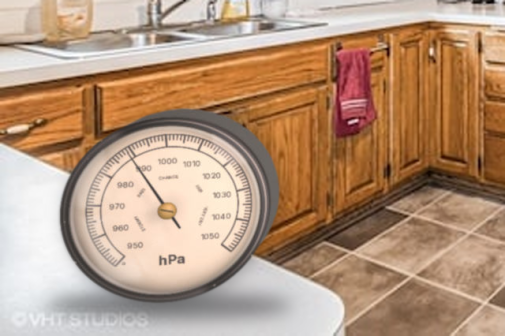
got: {"value": 990, "unit": "hPa"}
